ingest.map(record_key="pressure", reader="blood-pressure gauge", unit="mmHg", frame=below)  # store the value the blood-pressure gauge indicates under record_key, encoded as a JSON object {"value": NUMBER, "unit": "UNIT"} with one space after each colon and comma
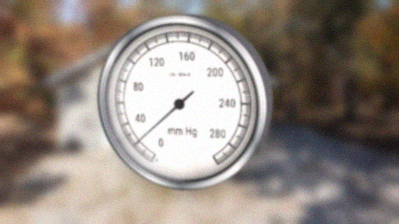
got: {"value": 20, "unit": "mmHg"}
